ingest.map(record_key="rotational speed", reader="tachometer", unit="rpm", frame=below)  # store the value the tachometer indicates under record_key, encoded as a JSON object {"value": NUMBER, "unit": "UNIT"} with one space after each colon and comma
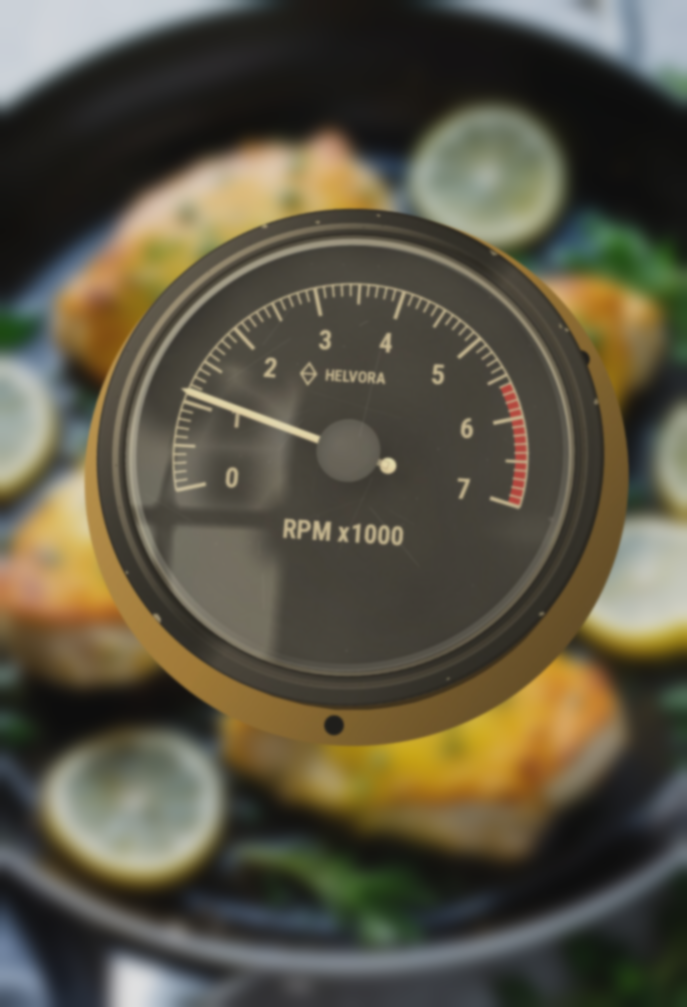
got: {"value": 1100, "unit": "rpm"}
